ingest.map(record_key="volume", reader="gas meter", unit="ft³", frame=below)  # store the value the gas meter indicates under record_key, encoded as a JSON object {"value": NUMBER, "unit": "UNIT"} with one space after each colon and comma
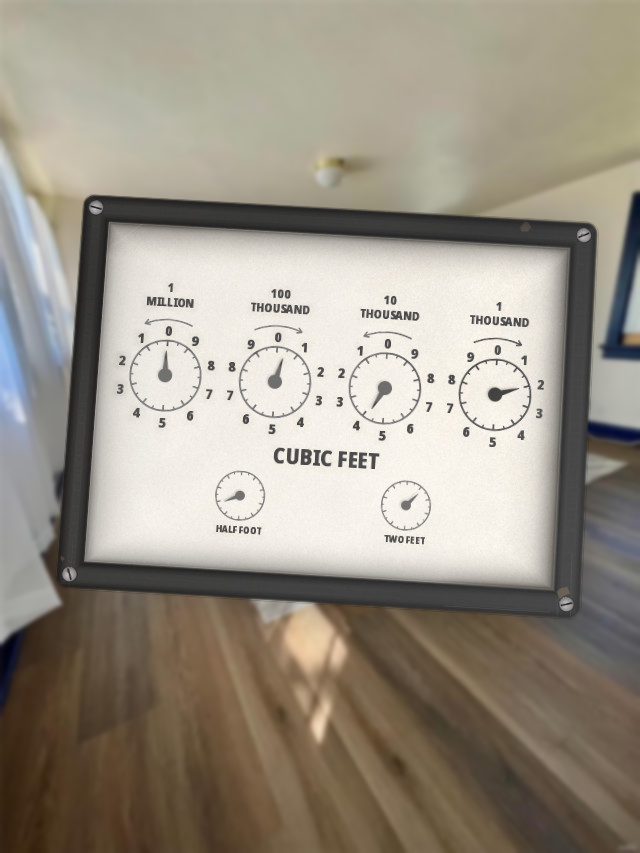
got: {"value": 4200, "unit": "ft³"}
